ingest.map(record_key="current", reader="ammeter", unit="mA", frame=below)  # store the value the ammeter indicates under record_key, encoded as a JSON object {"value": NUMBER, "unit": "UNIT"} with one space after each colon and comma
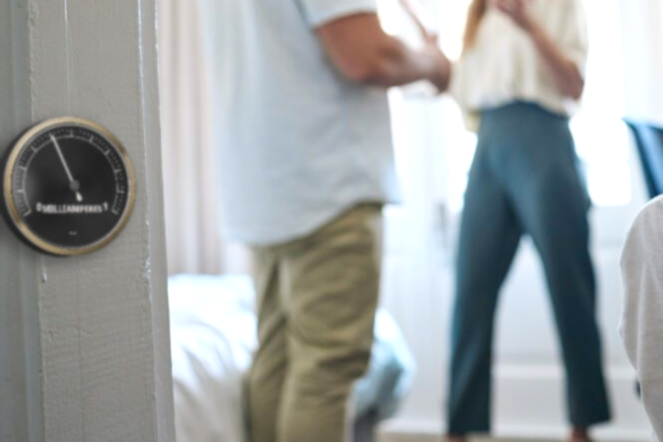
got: {"value": 0.4, "unit": "mA"}
